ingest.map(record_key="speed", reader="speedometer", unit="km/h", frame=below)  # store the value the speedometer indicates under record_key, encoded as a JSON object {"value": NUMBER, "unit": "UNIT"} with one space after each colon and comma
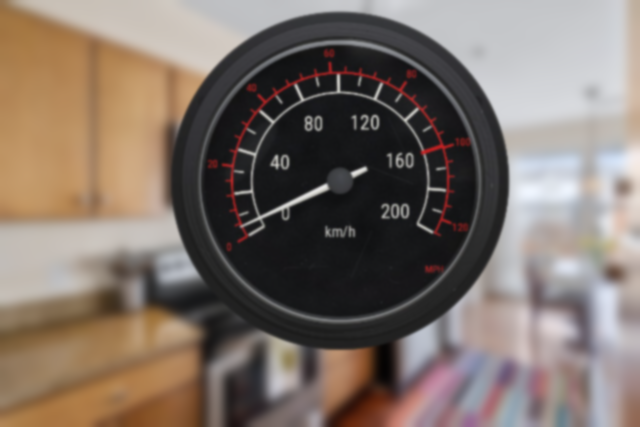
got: {"value": 5, "unit": "km/h"}
